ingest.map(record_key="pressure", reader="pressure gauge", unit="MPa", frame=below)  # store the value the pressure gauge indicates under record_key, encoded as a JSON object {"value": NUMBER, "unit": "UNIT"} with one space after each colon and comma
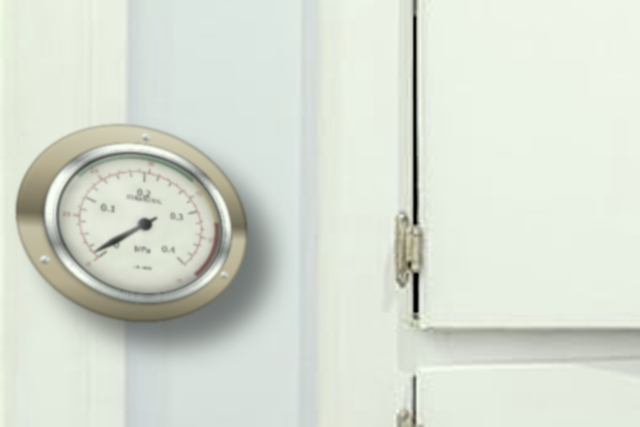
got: {"value": 0.01, "unit": "MPa"}
